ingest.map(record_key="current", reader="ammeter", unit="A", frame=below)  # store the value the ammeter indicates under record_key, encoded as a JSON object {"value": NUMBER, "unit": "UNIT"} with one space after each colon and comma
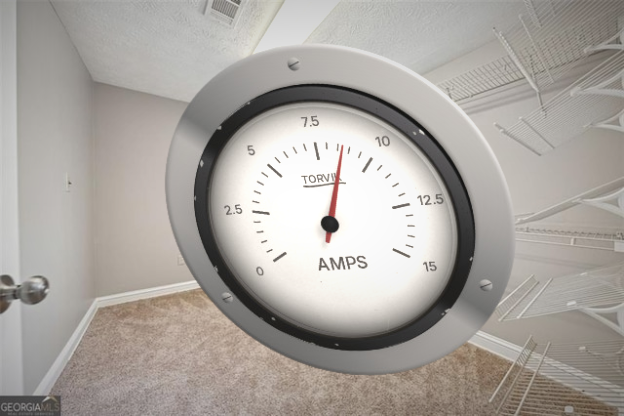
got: {"value": 8.75, "unit": "A"}
